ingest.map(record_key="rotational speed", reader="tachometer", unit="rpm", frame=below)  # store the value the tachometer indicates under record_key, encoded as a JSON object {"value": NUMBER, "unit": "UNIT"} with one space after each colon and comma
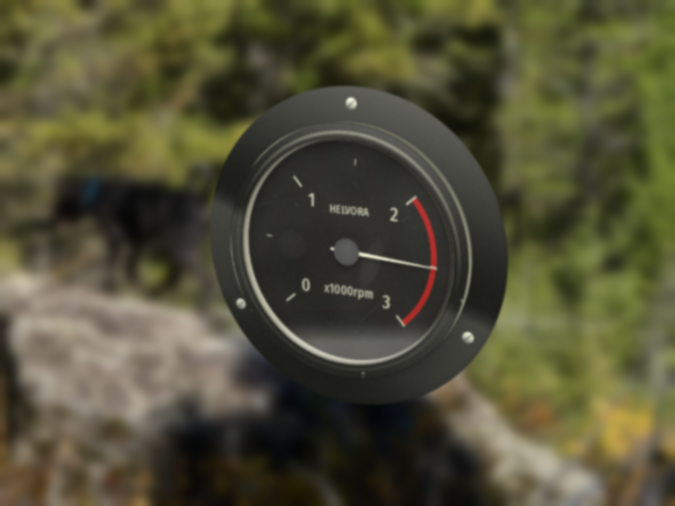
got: {"value": 2500, "unit": "rpm"}
